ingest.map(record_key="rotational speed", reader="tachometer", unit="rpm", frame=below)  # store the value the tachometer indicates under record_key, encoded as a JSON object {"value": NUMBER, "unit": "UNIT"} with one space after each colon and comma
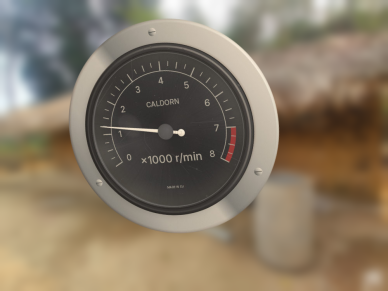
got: {"value": 1250, "unit": "rpm"}
